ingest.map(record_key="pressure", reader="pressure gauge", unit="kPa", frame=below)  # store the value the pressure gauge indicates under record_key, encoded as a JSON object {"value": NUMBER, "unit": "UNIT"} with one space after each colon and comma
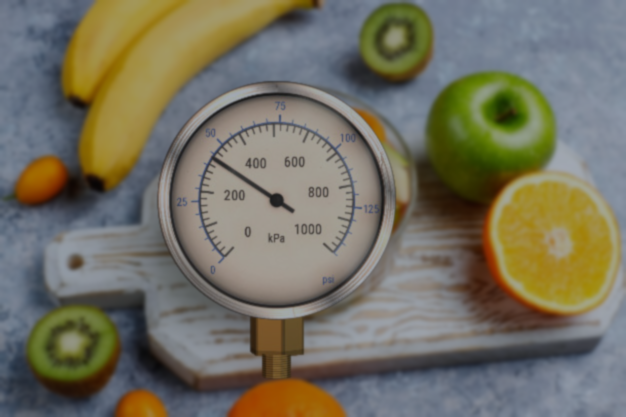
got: {"value": 300, "unit": "kPa"}
